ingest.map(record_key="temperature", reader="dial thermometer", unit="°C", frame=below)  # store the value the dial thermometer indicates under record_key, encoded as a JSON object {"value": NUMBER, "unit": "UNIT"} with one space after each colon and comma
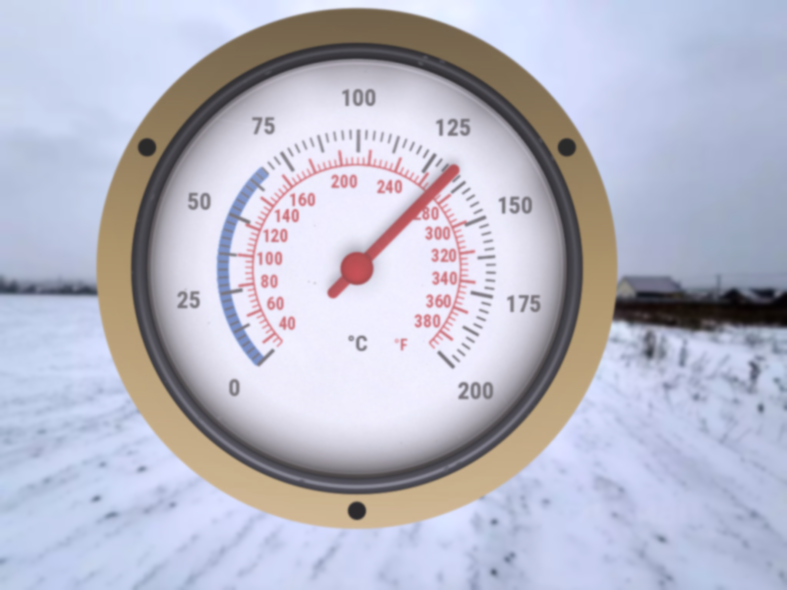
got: {"value": 132.5, "unit": "°C"}
